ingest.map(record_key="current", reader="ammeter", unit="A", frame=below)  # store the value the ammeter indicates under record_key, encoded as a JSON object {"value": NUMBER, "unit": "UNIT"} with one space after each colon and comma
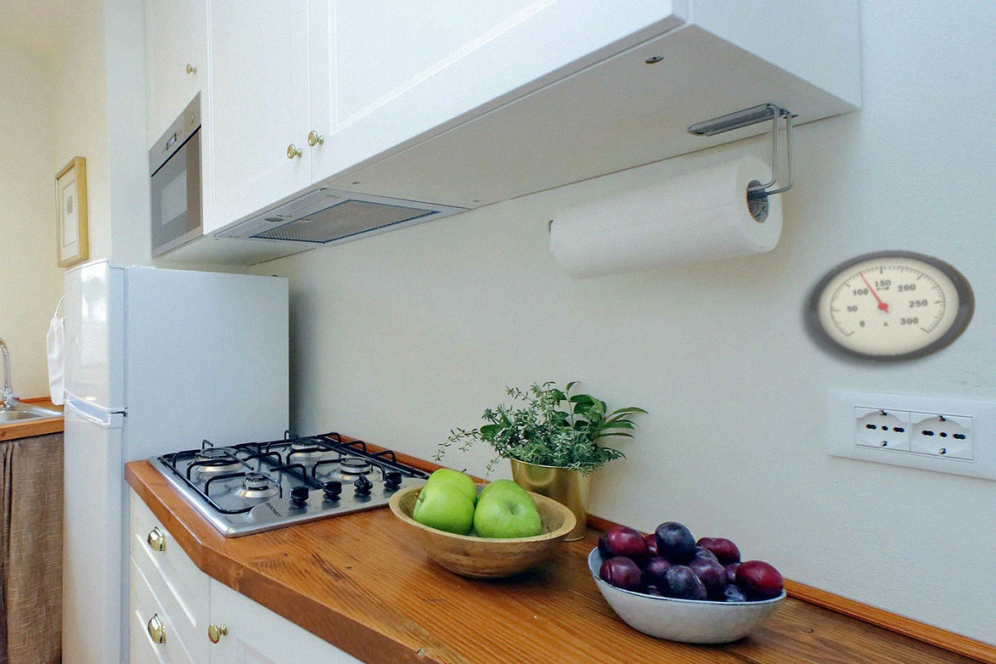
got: {"value": 125, "unit": "A"}
